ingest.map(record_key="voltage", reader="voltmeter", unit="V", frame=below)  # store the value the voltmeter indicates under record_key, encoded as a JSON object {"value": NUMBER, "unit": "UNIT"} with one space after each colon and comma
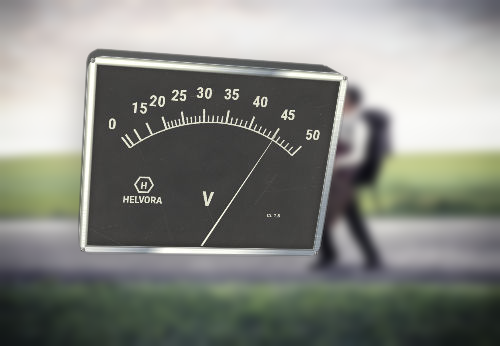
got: {"value": 45, "unit": "V"}
